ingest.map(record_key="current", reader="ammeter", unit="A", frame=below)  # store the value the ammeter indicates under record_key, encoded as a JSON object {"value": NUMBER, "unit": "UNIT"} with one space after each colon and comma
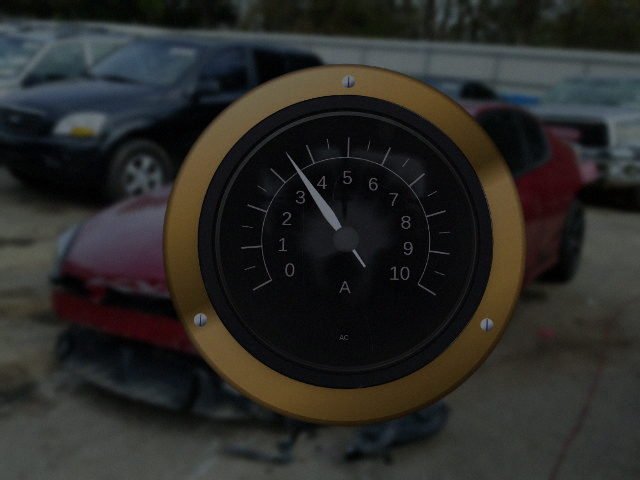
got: {"value": 3.5, "unit": "A"}
